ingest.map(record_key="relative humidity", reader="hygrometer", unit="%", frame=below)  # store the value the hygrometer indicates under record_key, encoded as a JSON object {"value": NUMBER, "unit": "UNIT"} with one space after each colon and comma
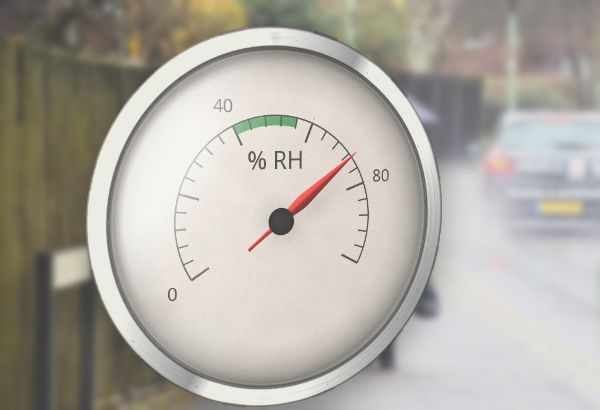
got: {"value": 72, "unit": "%"}
